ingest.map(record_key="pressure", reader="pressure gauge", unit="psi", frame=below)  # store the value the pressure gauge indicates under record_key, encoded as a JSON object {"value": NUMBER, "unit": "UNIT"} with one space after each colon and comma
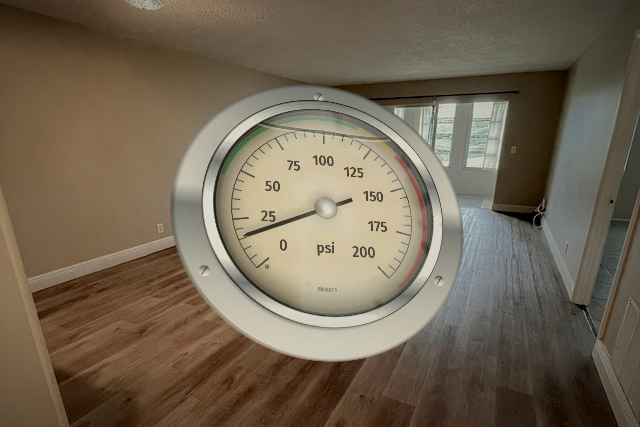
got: {"value": 15, "unit": "psi"}
